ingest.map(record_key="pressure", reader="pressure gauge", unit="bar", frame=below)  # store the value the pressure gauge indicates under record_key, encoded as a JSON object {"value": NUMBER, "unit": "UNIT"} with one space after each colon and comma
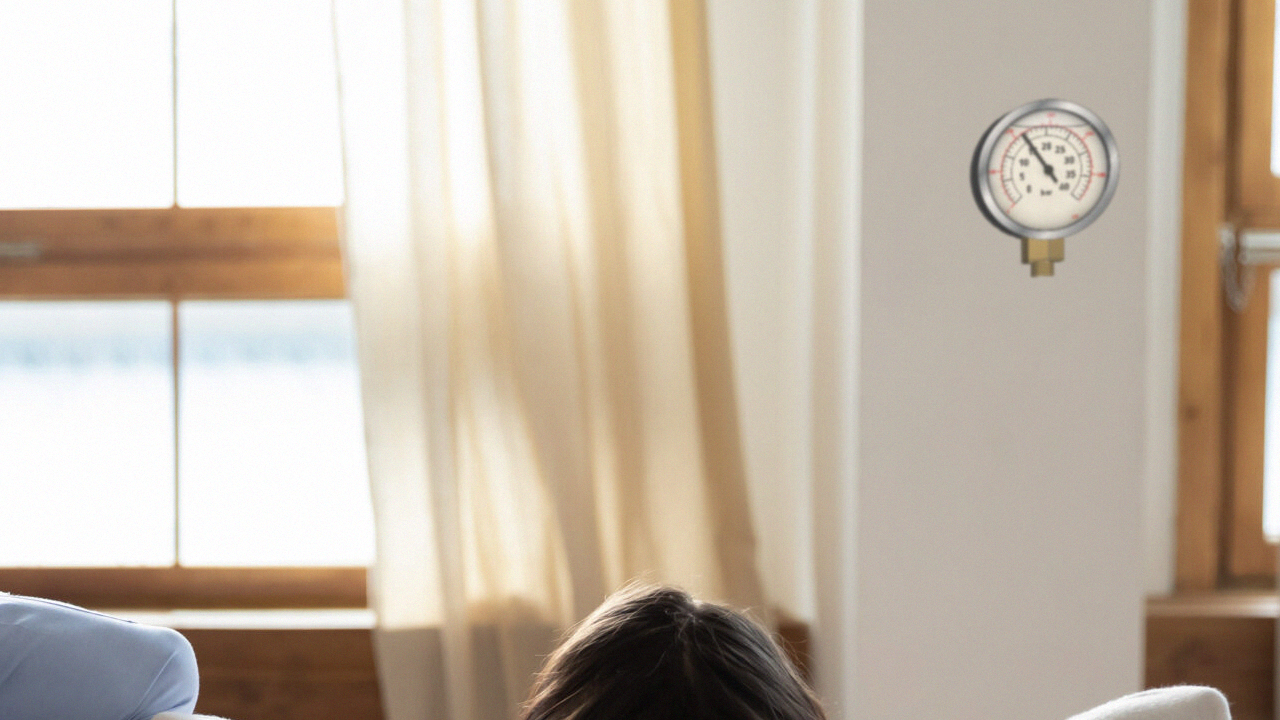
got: {"value": 15, "unit": "bar"}
